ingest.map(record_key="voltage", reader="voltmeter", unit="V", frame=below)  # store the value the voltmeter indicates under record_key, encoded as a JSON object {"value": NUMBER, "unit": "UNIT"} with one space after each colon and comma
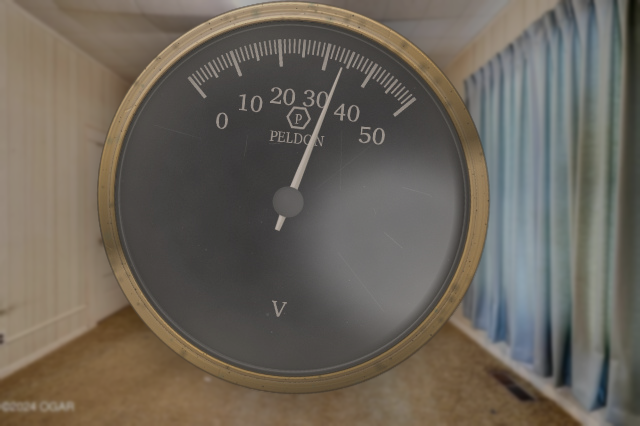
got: {"value": 34, "unit": "V"}
